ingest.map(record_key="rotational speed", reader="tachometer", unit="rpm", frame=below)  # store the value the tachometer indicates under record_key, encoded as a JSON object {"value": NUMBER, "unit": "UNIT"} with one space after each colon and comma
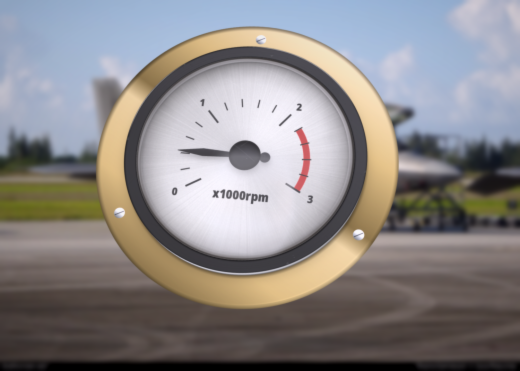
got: {"value": 400, "unit": "rpm"}
